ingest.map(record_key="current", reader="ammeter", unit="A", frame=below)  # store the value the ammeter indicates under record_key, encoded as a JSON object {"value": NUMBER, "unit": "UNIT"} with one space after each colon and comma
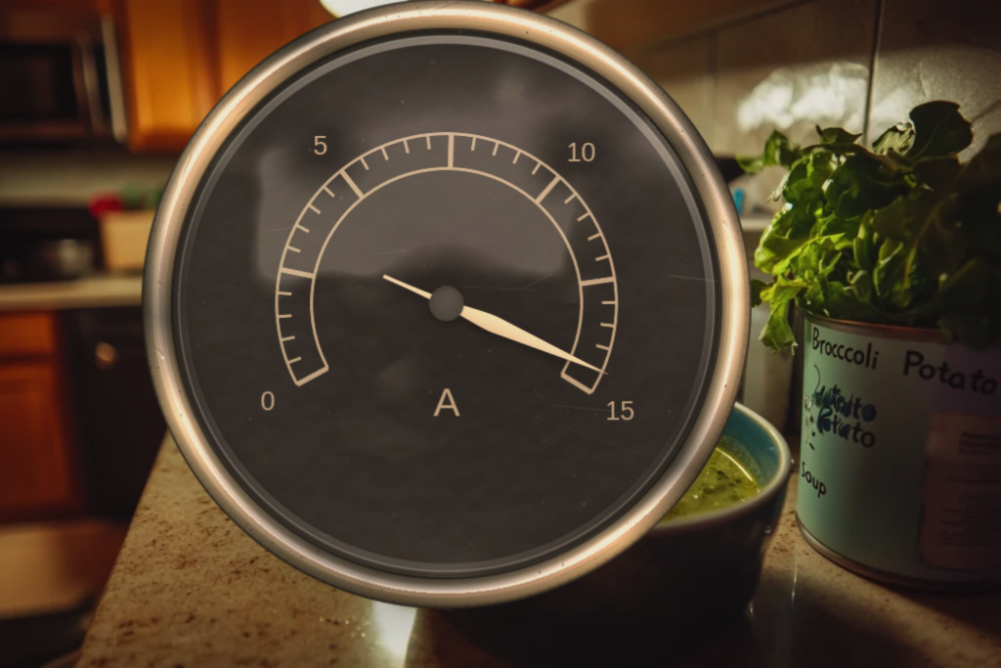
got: {"value": 14.5, "unit": "A"}
